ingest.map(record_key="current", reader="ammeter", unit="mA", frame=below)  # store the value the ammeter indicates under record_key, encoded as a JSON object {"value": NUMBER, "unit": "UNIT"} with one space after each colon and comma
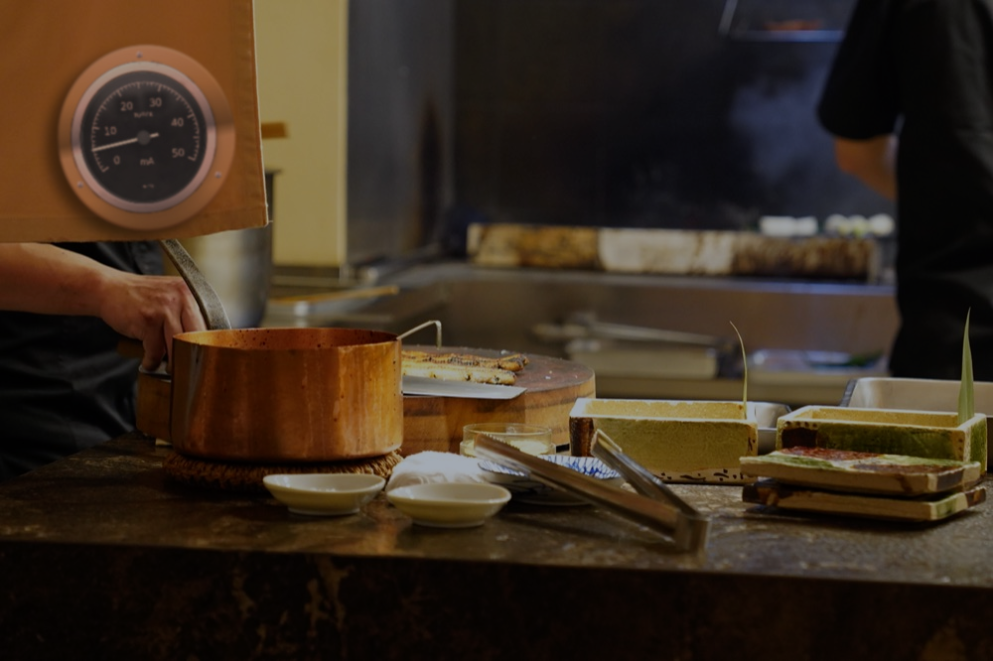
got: {"value": 5, "unit": "mA"}
